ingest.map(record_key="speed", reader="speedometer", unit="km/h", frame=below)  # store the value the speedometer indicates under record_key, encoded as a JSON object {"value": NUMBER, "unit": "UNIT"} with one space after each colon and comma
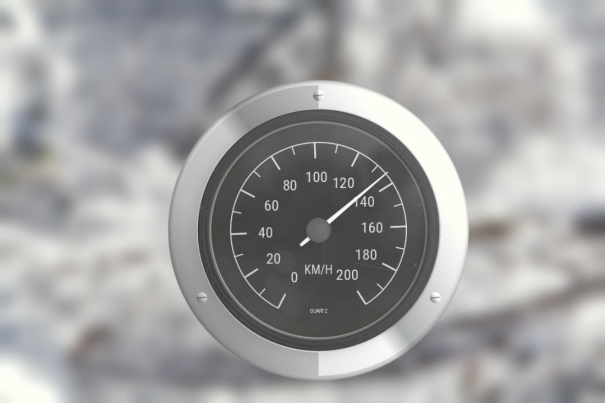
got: {"value": 135, "unit": "km/h"}
